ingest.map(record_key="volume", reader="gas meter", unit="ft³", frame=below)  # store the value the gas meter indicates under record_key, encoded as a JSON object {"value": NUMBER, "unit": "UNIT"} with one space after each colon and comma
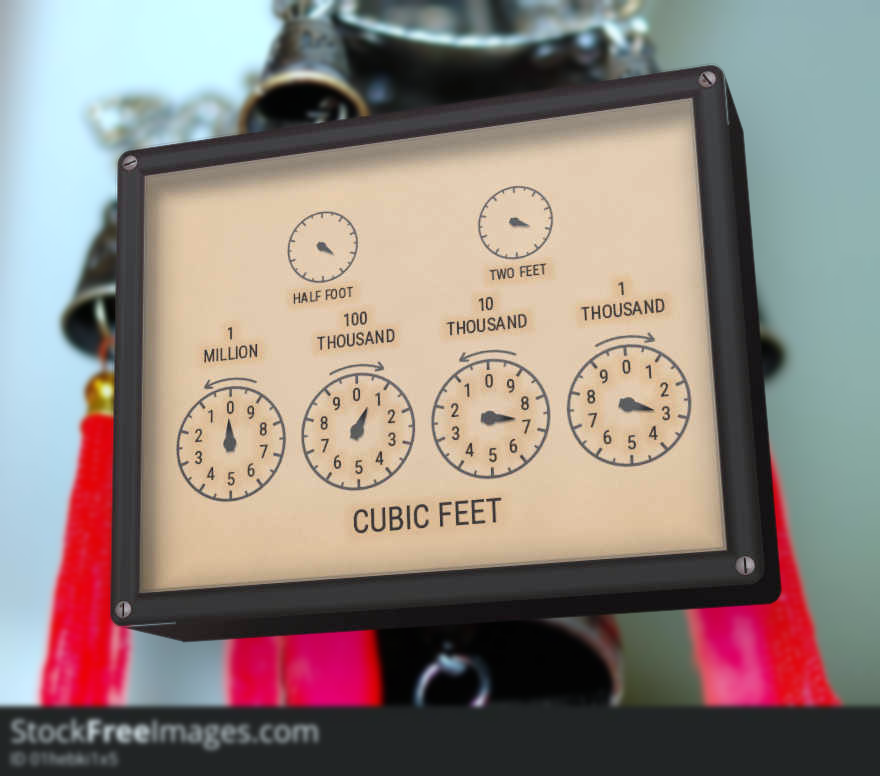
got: {"value": 7300, "unit": "ft³"}
